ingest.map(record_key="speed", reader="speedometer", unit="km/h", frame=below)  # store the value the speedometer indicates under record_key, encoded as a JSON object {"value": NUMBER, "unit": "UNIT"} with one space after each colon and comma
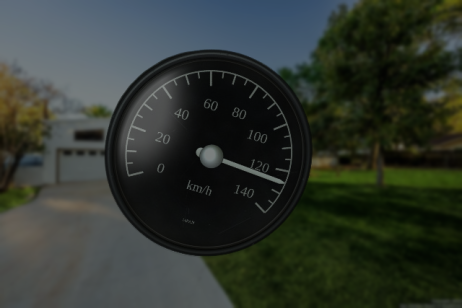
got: {"value": 125, "unit": "km/h"}
